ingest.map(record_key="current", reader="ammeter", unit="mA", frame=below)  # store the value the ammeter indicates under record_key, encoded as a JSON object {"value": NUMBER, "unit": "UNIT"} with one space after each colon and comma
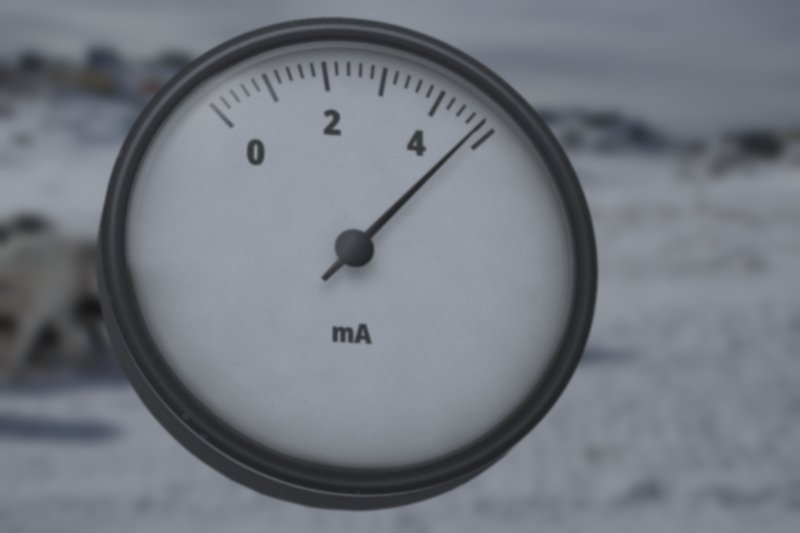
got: {"value": 4.8, "unit": "mA"}
